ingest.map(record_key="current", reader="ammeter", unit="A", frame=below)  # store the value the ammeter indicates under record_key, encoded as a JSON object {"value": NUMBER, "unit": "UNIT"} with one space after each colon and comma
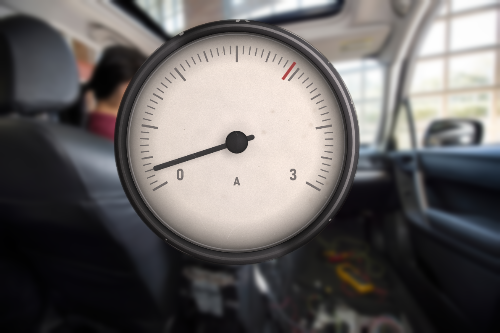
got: {"value": 0.15, "unit": "A"}
